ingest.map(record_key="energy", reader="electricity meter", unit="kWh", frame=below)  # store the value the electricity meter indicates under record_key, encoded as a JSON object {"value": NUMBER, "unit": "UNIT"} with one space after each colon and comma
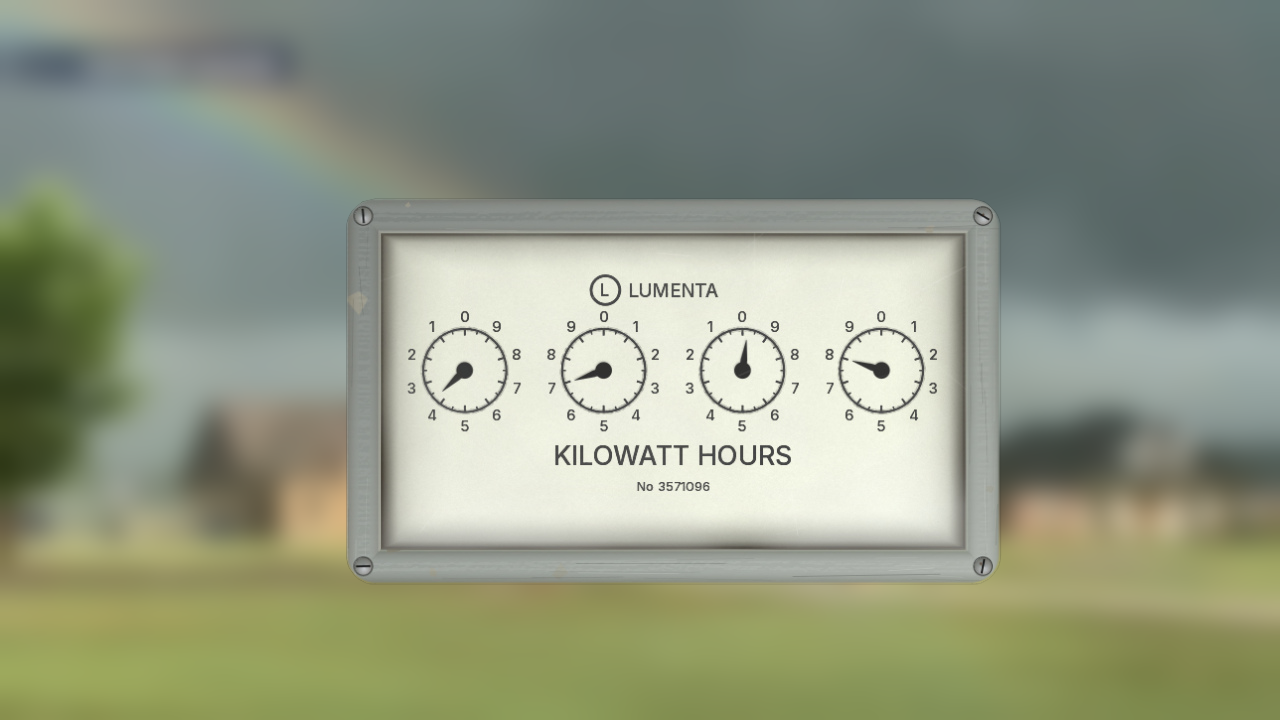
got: {"value": 3698, "unit": "kWh"}
